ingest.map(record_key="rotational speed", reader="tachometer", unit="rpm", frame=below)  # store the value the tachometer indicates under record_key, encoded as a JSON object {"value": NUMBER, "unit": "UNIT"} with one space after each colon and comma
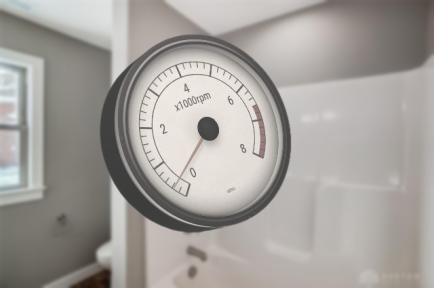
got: {"value": 400, "unit": "rpm"}
